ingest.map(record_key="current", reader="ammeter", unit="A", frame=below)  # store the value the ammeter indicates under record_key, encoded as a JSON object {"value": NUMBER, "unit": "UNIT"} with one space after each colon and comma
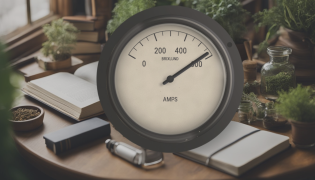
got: {"value": 575, "unit": "A"}
